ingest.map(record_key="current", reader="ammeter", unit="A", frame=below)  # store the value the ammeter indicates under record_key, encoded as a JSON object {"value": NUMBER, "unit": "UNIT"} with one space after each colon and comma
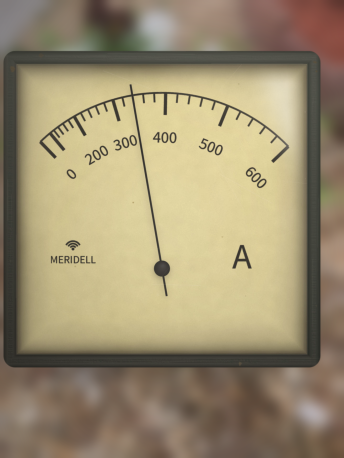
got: {"value": 340, "unit": "A"}
